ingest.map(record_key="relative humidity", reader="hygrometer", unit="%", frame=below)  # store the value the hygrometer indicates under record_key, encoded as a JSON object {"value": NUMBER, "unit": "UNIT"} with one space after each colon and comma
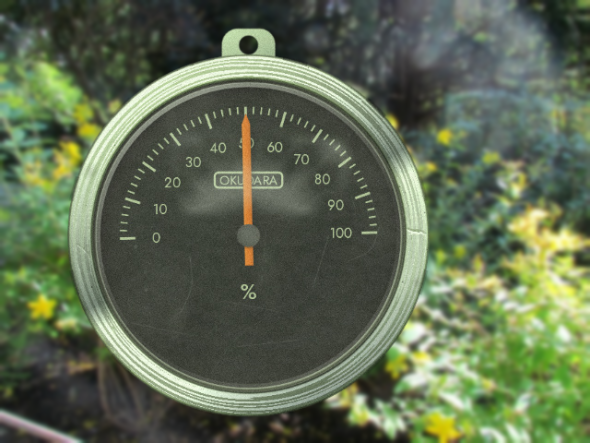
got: {"value": 50, "unit": "%"}
